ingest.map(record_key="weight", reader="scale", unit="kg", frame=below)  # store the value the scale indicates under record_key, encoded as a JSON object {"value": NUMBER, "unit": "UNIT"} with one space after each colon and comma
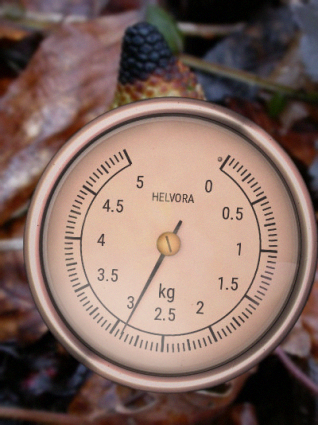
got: {"value": 2.9, "unit": "kg"}
